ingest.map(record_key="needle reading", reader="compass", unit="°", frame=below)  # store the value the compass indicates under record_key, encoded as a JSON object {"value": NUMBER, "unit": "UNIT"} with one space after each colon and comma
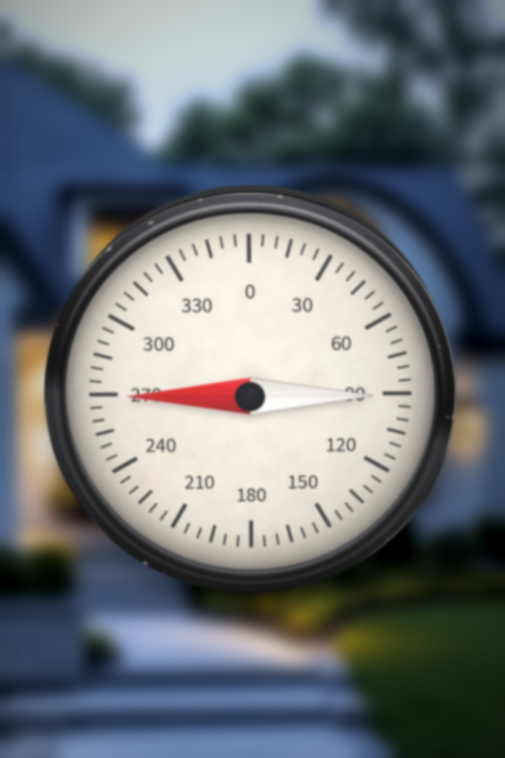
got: {"value": 270, "unit": "°"}
